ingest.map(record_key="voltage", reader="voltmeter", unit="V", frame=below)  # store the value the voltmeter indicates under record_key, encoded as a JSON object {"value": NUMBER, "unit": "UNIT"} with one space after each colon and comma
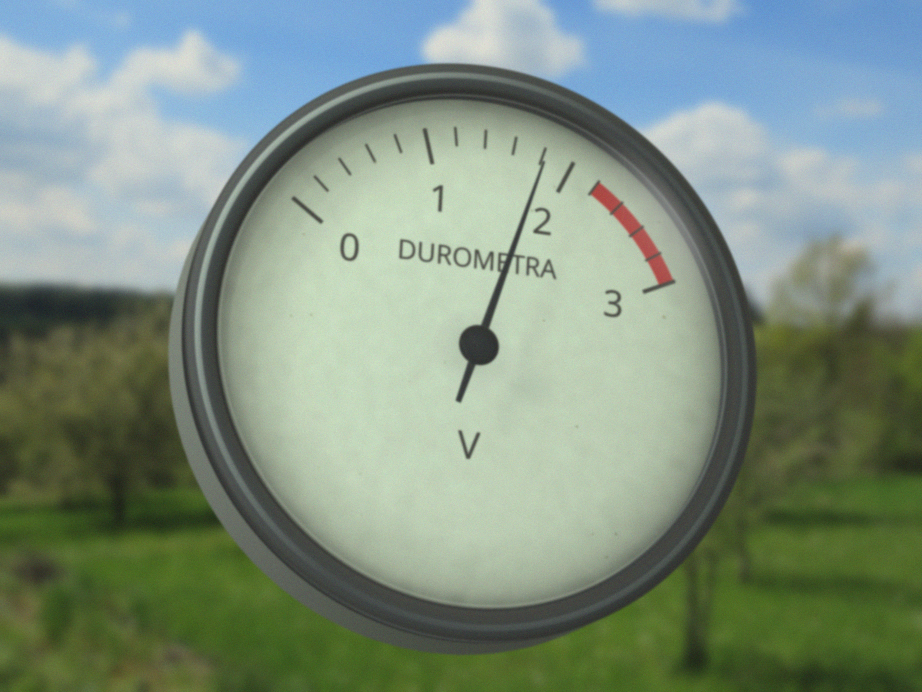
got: {"value": 1.8, "unit": "V"}
